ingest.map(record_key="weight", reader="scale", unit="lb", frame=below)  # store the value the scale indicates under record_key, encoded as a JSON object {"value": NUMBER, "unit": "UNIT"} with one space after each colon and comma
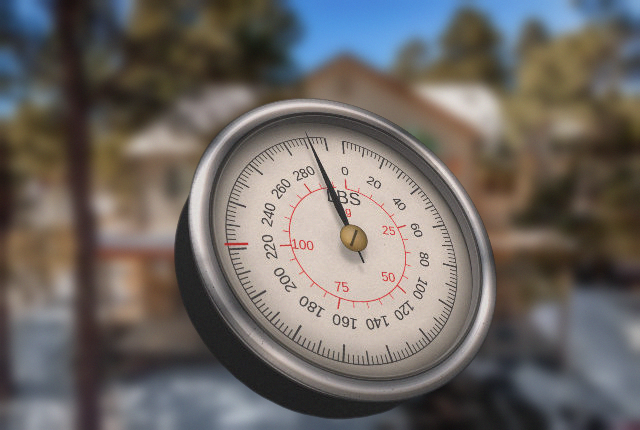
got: {"value": 290, "unit": "lb"}
